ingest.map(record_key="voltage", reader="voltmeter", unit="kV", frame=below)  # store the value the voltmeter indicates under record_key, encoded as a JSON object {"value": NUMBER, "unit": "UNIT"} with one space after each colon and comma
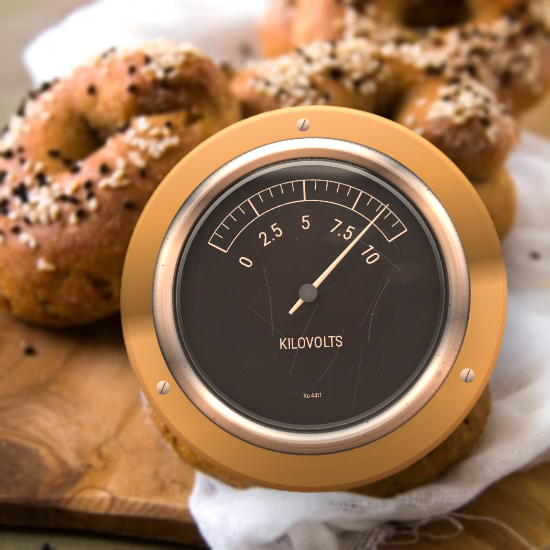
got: {"value": 8.75, "unit": "kV"}
